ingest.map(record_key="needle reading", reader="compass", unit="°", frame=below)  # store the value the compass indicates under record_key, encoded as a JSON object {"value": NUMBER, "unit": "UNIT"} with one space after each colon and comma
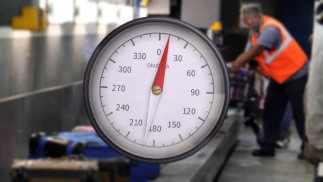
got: {"value": 10, "unit": "°"}
